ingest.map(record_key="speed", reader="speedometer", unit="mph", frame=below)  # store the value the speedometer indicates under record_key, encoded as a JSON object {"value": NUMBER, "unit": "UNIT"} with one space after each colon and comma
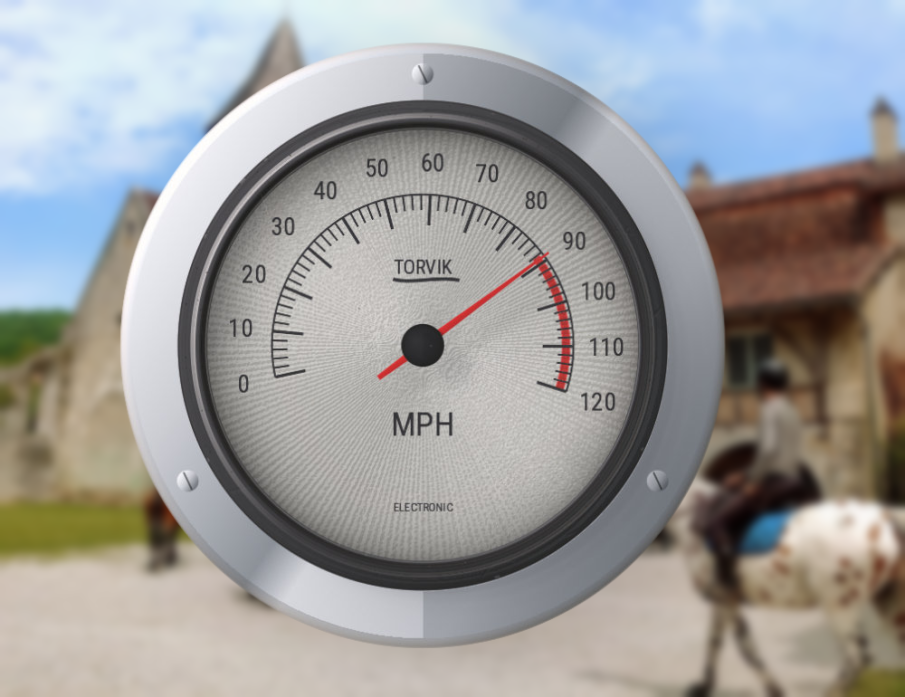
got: {"value": 89, "unit": "mph"}
